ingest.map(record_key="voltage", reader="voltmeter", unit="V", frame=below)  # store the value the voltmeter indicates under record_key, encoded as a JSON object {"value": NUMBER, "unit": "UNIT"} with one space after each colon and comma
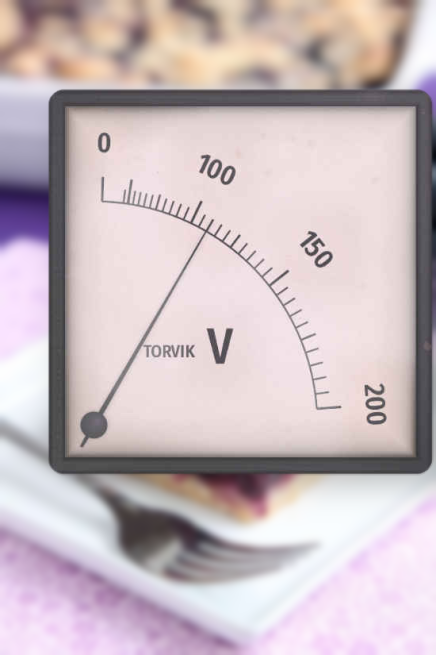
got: {"value": 110, "unit": "V"}
